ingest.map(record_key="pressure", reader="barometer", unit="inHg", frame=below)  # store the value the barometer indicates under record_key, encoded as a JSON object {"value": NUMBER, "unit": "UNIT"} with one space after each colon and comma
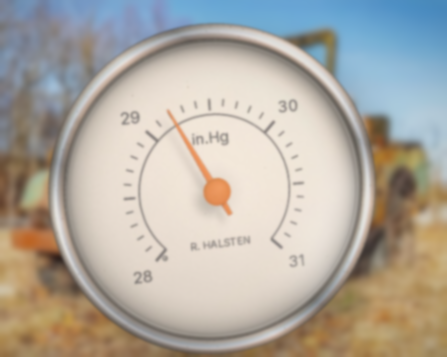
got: {"value": 29.2, "unit": "inHg"}
